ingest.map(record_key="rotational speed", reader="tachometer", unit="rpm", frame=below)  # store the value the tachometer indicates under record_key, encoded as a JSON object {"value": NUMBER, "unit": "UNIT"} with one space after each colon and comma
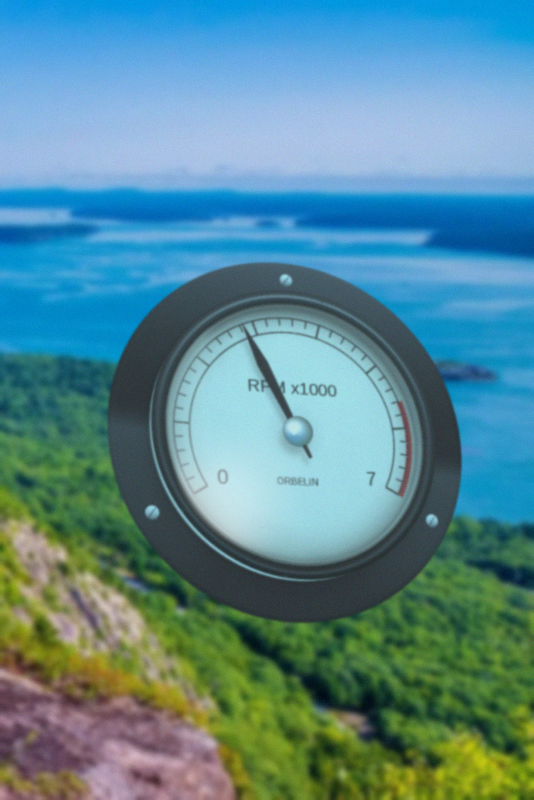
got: {"value": 2800, "unit": "rpm"}
